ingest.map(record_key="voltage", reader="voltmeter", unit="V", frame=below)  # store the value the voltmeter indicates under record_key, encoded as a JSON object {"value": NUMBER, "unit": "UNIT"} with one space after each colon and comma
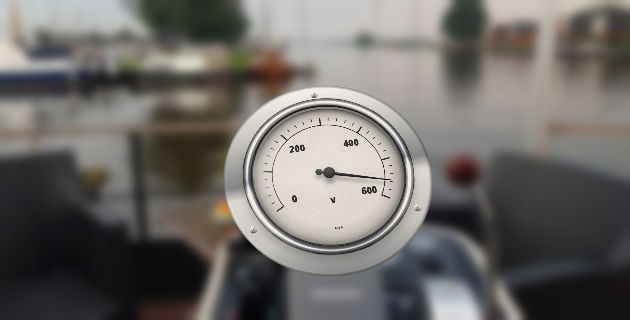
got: {"value": 560, "unit": "V"}
